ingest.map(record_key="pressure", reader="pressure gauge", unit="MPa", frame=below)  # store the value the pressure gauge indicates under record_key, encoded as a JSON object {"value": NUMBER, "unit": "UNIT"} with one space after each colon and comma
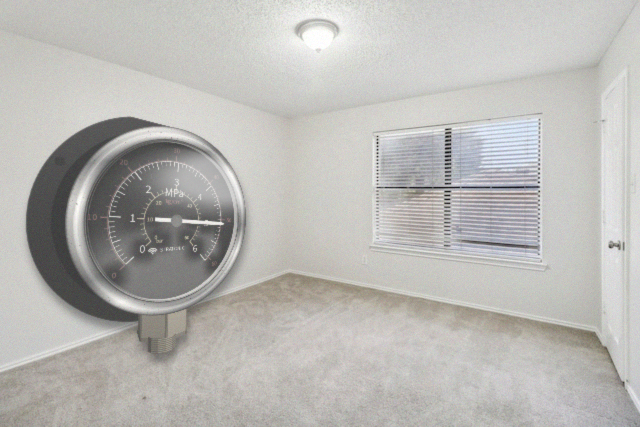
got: {"value": 5, "unit": "MPa"}
